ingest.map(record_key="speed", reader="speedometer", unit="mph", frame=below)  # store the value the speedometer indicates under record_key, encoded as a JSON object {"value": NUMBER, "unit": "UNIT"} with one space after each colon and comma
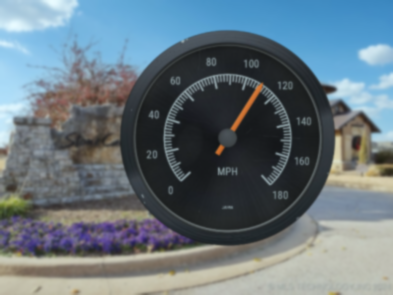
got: {"value": 110, "unit": "mph"}
